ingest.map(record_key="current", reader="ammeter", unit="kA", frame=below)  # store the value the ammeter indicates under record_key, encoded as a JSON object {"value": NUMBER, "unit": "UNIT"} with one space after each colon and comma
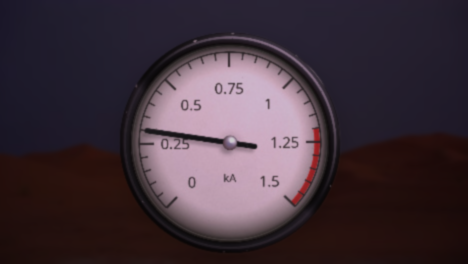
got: {"value": 0.3, "unit": "kA"}
